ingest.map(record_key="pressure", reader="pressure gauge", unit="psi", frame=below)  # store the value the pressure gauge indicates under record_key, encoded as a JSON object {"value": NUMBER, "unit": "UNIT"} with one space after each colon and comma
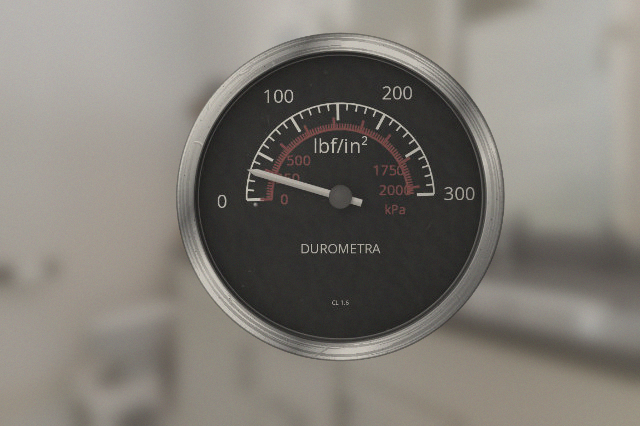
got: {"value": 30, "unit": "psi"}
